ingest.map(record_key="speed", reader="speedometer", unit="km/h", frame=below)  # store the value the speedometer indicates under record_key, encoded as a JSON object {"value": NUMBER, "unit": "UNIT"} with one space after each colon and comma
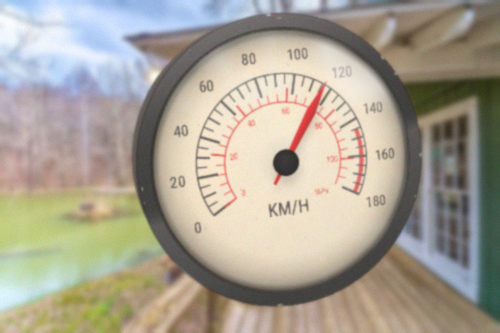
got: {"value": 115, "unit": "km/h"}
